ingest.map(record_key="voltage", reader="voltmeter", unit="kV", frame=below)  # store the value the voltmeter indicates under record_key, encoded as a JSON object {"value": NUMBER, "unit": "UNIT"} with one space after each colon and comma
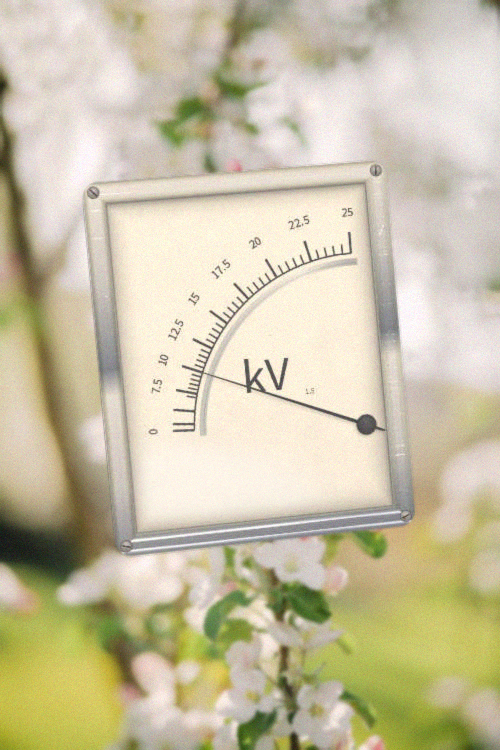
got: {"value": 10, "unit": "kV"}
